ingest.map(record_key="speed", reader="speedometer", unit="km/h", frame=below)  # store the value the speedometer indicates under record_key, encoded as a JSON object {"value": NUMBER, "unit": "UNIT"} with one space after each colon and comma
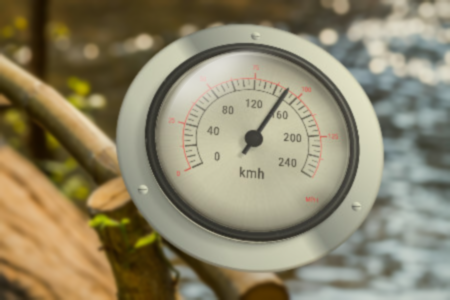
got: {"value": 150, "unit": "km/h"}
